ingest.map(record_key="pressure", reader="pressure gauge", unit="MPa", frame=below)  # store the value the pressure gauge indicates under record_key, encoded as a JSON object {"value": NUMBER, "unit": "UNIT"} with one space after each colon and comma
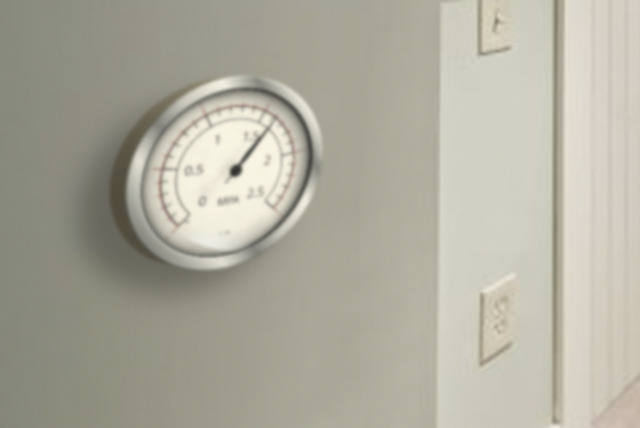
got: {"value": 1.6, "unit": "MPa"}
